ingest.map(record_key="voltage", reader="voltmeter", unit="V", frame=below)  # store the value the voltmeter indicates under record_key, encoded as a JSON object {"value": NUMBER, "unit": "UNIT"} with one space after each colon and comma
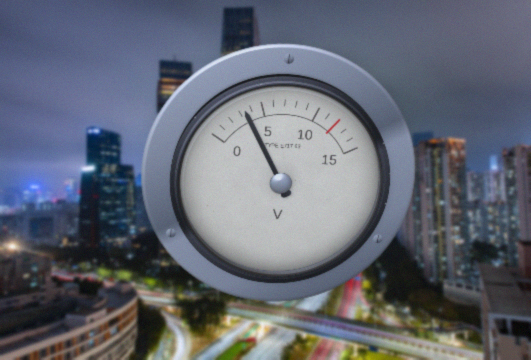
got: {"value": 3.5, "unit": "V"}
